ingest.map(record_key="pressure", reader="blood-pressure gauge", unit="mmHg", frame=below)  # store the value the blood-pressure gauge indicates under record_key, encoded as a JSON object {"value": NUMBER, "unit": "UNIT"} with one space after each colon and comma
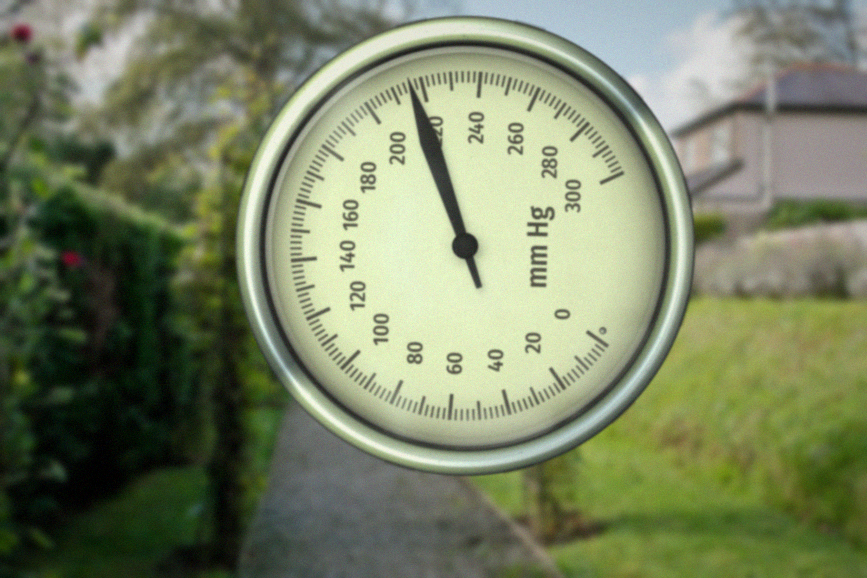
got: {"value": 216, "unit": "mmHg"}
